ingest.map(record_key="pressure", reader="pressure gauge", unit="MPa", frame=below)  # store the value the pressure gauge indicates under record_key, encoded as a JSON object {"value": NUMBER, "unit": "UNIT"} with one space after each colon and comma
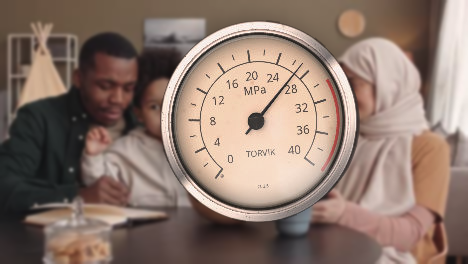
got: {"value": 27, "unit": "MPa"}
